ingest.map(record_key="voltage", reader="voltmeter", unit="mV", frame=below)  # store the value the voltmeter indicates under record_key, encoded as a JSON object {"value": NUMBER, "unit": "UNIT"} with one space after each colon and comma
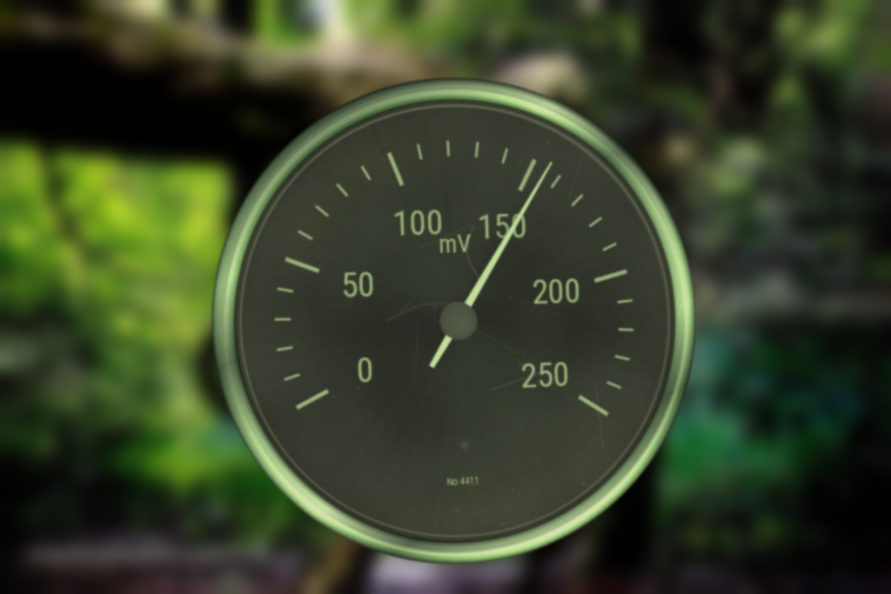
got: {"value": 155, "unit": "mV"}
